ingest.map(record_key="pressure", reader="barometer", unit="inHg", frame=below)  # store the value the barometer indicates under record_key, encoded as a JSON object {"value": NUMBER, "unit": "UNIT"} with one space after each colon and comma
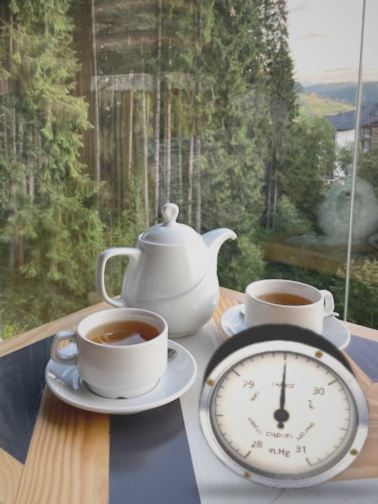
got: {"value": 29.5, "unit": "inHg"}
